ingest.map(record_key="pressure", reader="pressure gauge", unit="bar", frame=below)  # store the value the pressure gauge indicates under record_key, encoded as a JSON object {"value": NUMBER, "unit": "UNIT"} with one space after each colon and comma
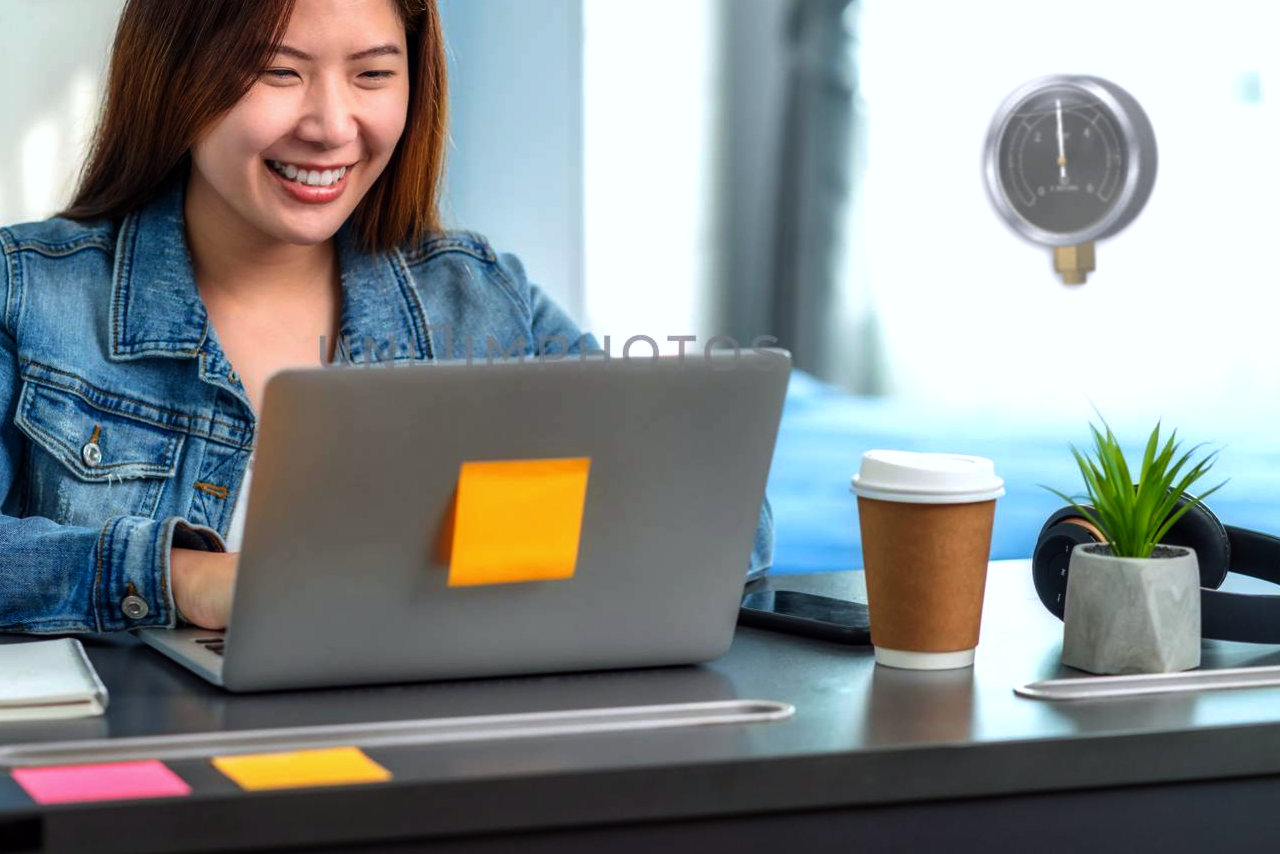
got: {"value": 3, "unit": "bar"}
